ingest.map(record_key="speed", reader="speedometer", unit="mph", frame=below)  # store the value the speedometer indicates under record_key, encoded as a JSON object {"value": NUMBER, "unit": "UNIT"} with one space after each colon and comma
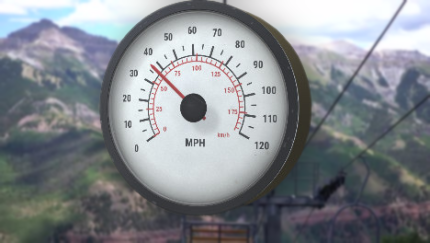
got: {"value": 37.5, "unit": "mph"}
